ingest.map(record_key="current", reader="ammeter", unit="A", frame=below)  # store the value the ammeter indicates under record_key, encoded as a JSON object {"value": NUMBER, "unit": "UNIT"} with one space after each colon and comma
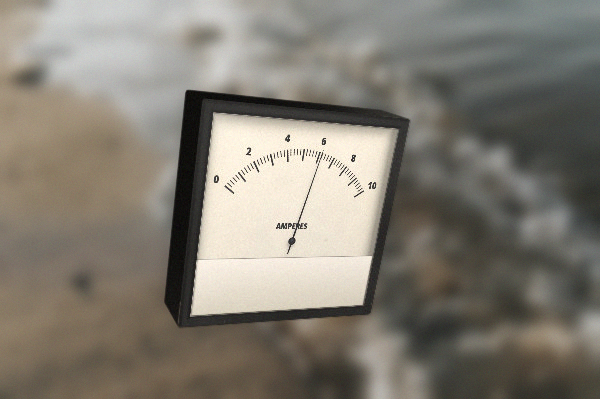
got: {"value": 6, "unit": "A"}
